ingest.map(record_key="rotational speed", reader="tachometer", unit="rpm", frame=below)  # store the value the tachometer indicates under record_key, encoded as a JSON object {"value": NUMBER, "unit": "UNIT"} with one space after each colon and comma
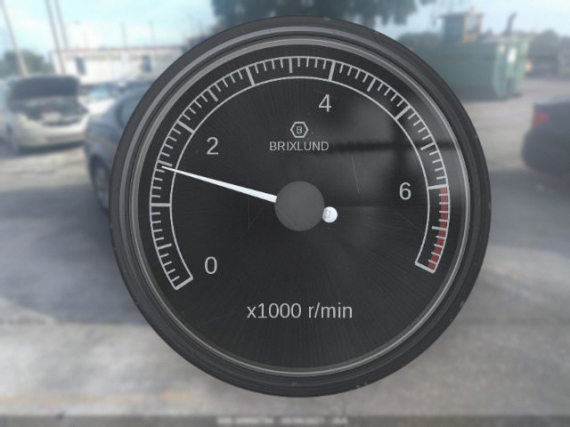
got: {"value": 1450, "unit": "rpm"}
